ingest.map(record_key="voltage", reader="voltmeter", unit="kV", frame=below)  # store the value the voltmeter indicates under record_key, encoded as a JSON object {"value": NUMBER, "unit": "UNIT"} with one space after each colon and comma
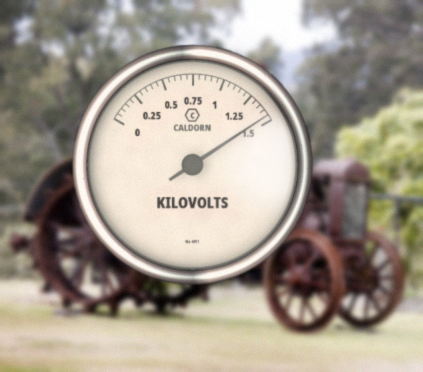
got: {"value": 1.45, "unit": "kV"}
